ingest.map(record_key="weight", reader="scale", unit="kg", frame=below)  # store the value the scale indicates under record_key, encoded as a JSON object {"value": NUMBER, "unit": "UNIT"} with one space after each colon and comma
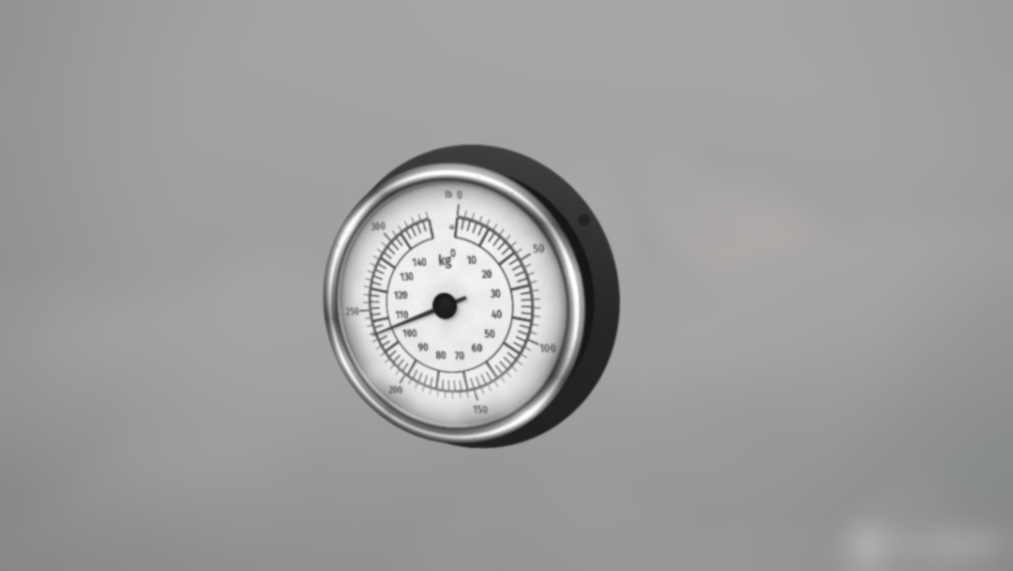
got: {"value": 106, "unit": "kg"}
